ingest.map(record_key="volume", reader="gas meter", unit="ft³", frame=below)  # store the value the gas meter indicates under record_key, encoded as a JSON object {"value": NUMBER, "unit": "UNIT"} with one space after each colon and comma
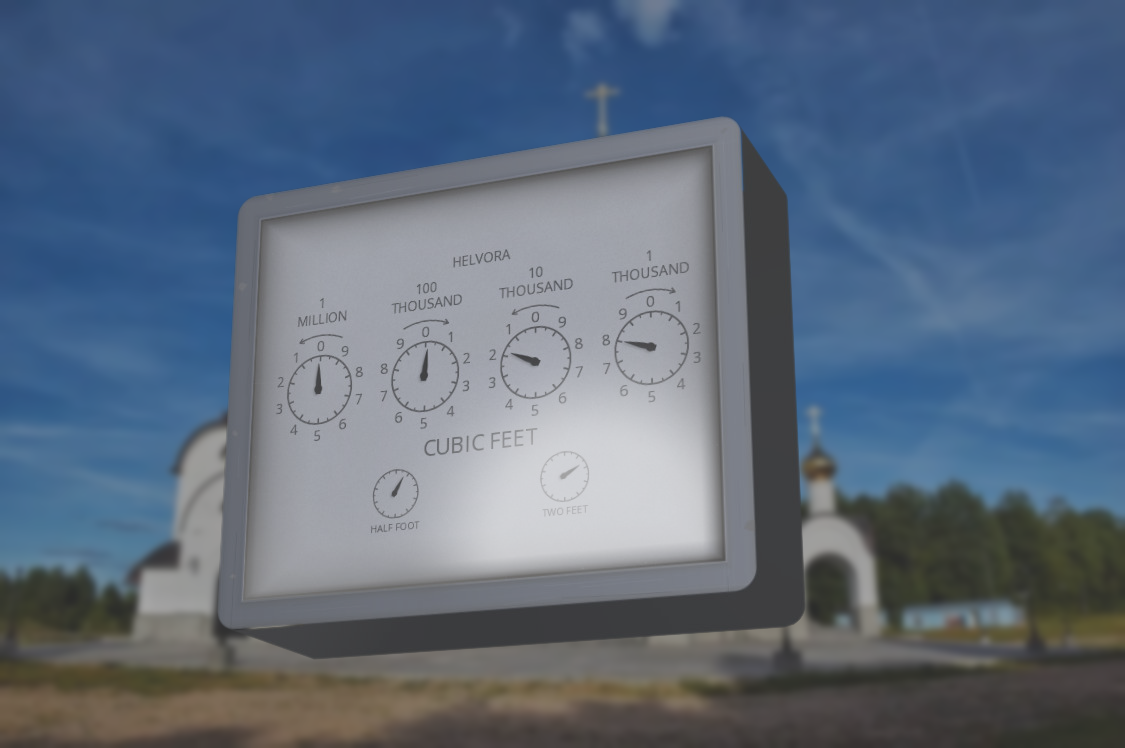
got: {"value": 1800, "unit": "ft³"}
